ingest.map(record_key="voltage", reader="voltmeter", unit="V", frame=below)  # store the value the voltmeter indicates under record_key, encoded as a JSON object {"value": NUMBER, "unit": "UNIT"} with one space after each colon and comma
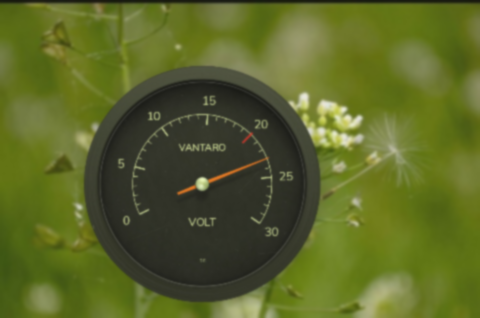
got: {"value": 23, "unit": "V"}
